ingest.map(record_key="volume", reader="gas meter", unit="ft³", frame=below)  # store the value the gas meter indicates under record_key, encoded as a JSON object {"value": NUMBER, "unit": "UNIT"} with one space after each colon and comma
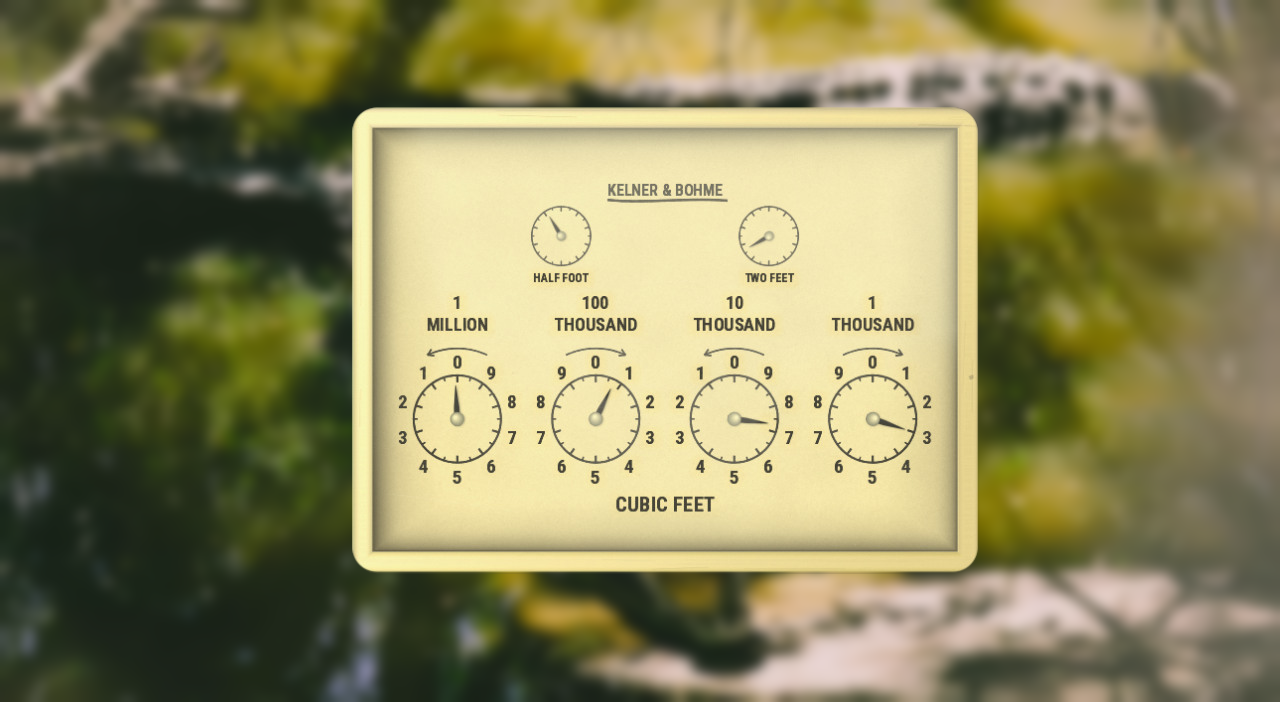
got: {"value": 7300, "unit": "ft³"}
